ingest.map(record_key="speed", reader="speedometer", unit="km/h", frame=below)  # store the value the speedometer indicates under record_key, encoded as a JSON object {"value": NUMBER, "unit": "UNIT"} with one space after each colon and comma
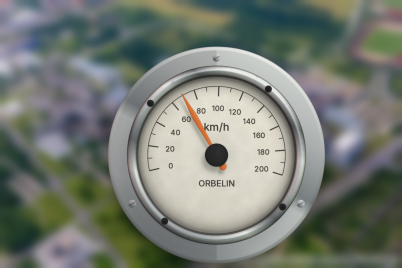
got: {"value": 70, "unit": "km/h"}
